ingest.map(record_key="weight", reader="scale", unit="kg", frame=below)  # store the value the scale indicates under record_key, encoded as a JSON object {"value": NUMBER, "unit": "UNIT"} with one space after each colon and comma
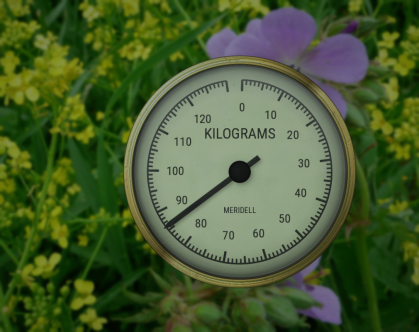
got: {"value": 86, "unit": "kg"}
